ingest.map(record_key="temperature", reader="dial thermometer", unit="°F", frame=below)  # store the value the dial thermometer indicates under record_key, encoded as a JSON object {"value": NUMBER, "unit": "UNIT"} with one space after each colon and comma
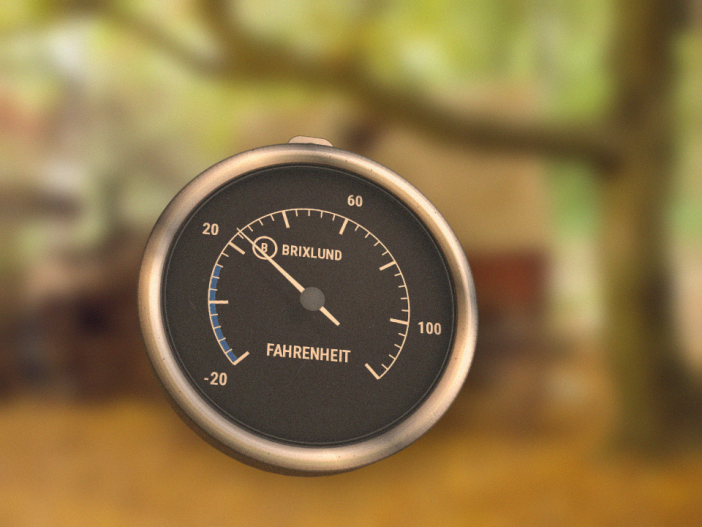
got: {"value": 24, "unit": "°F"}
